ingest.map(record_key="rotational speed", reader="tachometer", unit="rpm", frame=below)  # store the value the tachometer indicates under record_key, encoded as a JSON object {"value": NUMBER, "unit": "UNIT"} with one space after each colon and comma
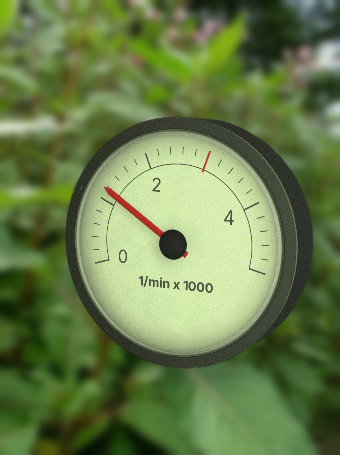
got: {"value": 1200, "unit": "rpm"}
